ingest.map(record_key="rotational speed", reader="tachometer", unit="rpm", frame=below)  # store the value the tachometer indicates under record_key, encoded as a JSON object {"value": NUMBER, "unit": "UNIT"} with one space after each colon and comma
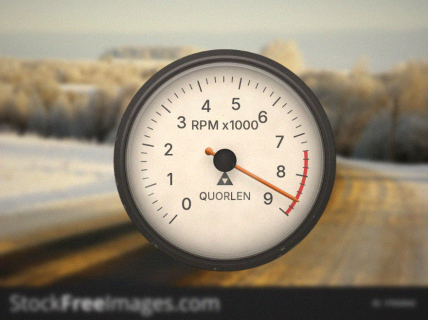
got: {"value": 8600, "unit": "rpm"}
